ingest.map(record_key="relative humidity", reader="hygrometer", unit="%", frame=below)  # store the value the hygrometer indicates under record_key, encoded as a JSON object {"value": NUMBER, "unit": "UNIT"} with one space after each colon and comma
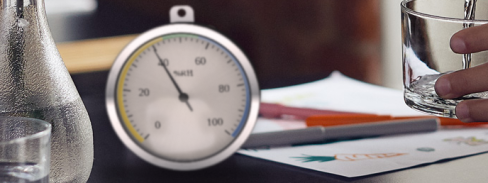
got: {"value": 40, "unit": "%"}
